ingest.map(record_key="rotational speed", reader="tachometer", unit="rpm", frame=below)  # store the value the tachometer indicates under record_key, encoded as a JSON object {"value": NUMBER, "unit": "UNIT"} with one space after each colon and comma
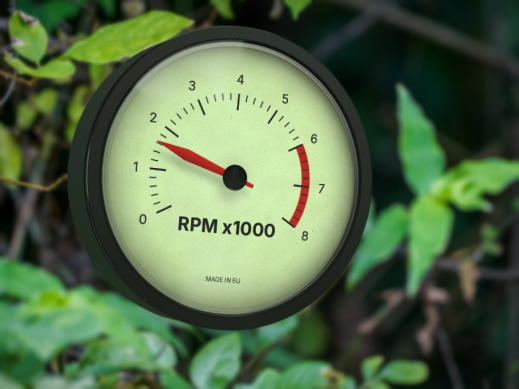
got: {"value": 1600, "unit": "rpm"}
